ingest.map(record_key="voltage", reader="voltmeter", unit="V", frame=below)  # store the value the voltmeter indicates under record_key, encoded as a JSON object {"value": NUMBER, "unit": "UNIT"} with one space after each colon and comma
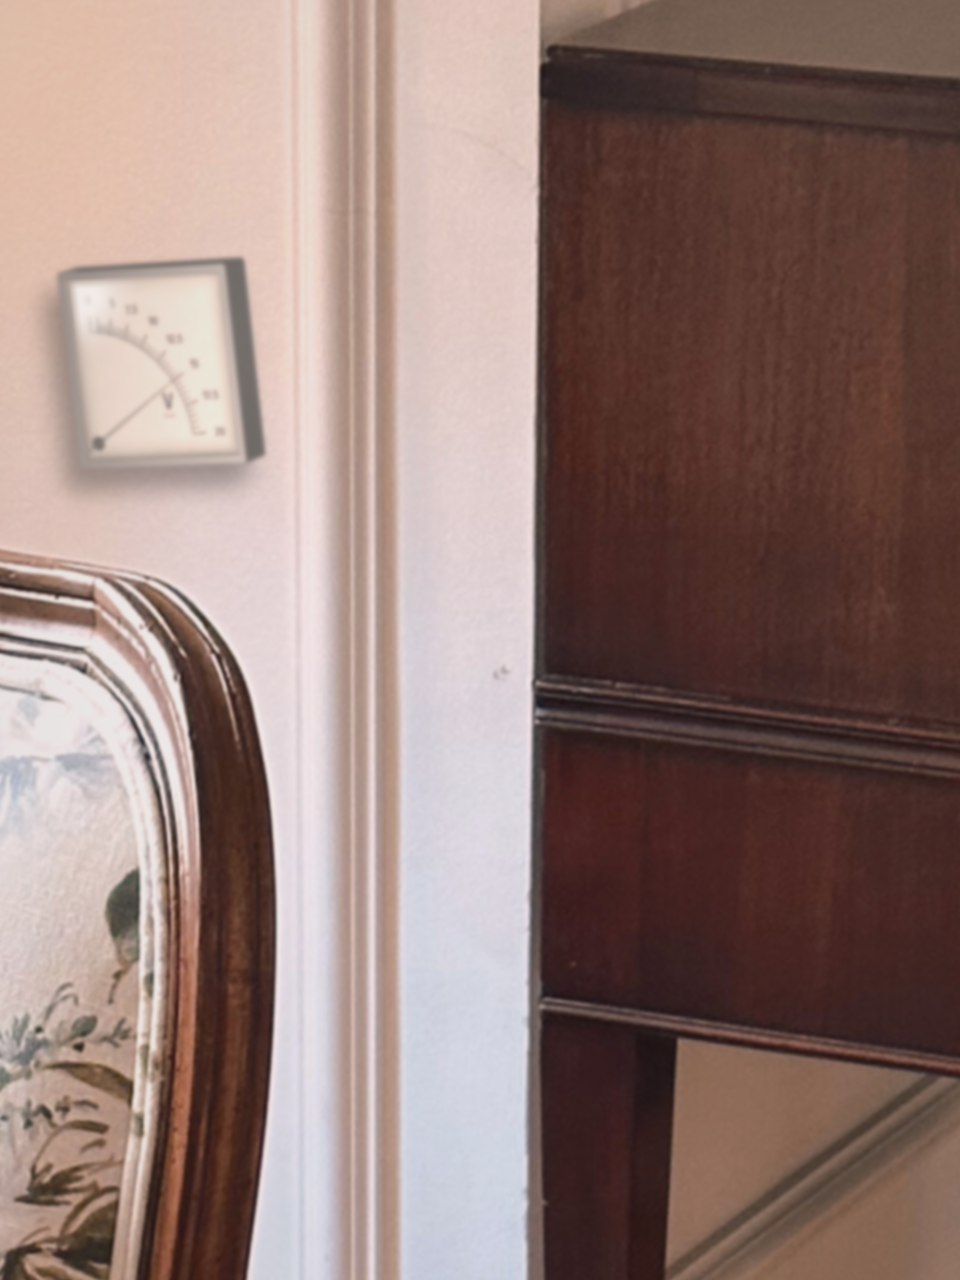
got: {"value": 15, "unit": "V"}
